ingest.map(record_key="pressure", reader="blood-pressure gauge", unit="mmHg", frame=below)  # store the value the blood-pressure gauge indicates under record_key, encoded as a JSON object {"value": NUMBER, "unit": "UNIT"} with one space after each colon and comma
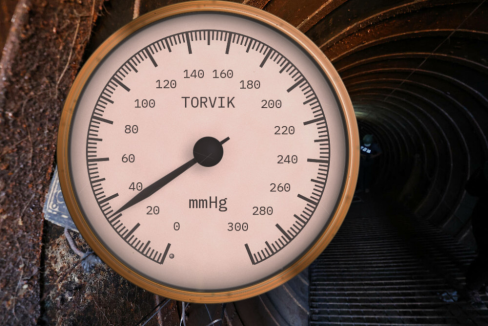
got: {"value": 32, "unit": "mmHg"}
